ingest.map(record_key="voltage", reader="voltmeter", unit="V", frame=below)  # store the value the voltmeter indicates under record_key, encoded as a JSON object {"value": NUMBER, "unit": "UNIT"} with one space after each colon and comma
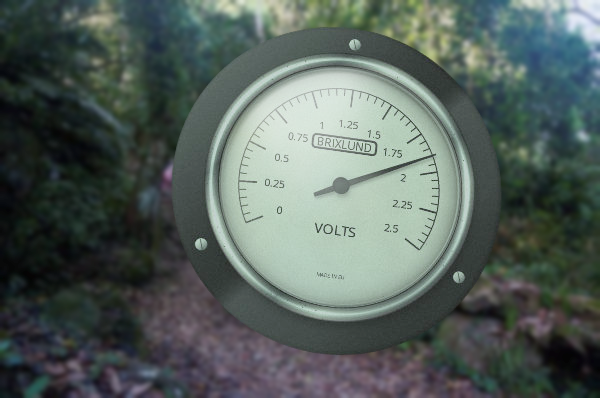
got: {"value": 1.9, "unit": "V"}
